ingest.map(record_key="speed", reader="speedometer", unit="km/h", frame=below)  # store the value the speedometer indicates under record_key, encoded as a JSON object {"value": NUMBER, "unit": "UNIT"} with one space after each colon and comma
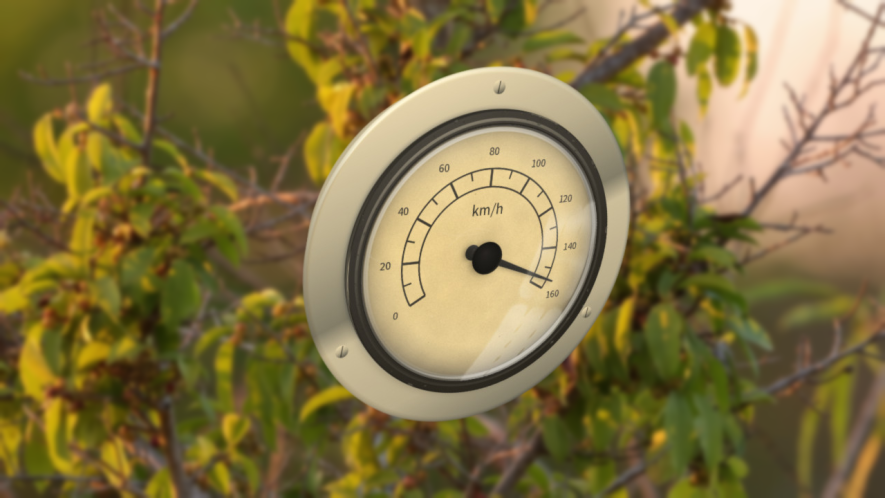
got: {"value": 155, "unit": "km/h"}
